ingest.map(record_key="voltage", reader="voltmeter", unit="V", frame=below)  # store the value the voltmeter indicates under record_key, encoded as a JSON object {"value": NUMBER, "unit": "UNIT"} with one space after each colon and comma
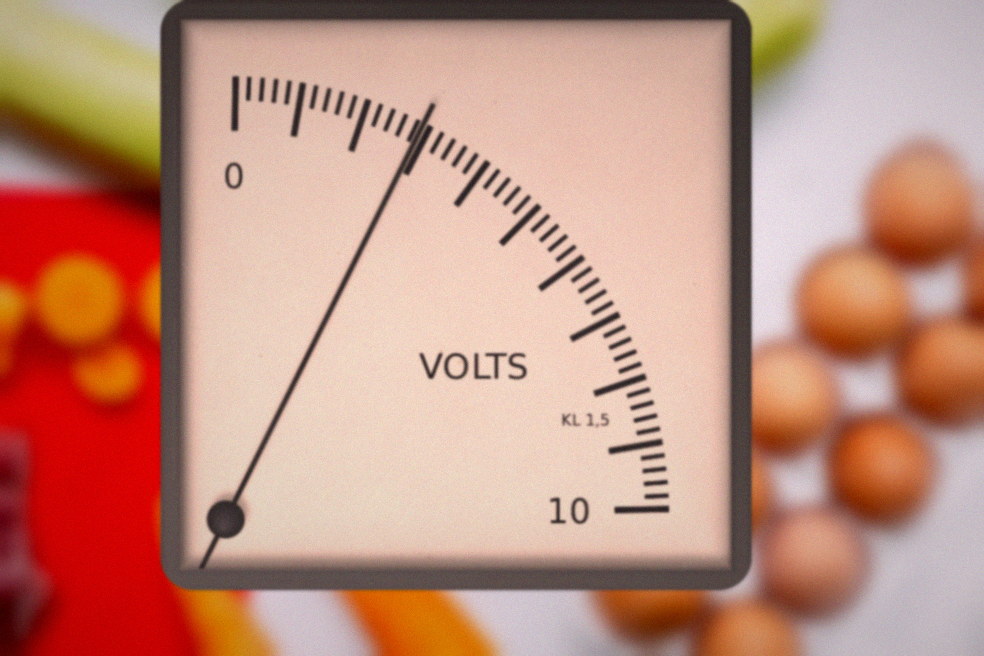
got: {"value": 2.9, "unit": "V"}
